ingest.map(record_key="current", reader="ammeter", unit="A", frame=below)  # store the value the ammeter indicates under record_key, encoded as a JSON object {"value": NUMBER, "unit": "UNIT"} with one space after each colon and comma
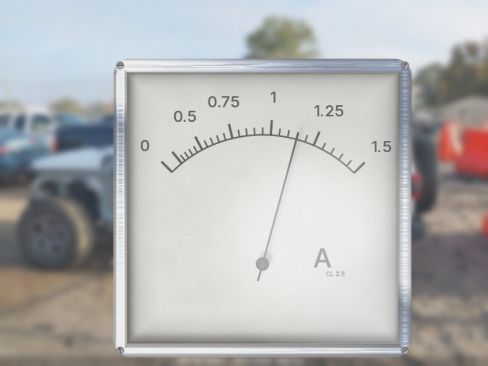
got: {"value": 1.15, "unit": "A"}
